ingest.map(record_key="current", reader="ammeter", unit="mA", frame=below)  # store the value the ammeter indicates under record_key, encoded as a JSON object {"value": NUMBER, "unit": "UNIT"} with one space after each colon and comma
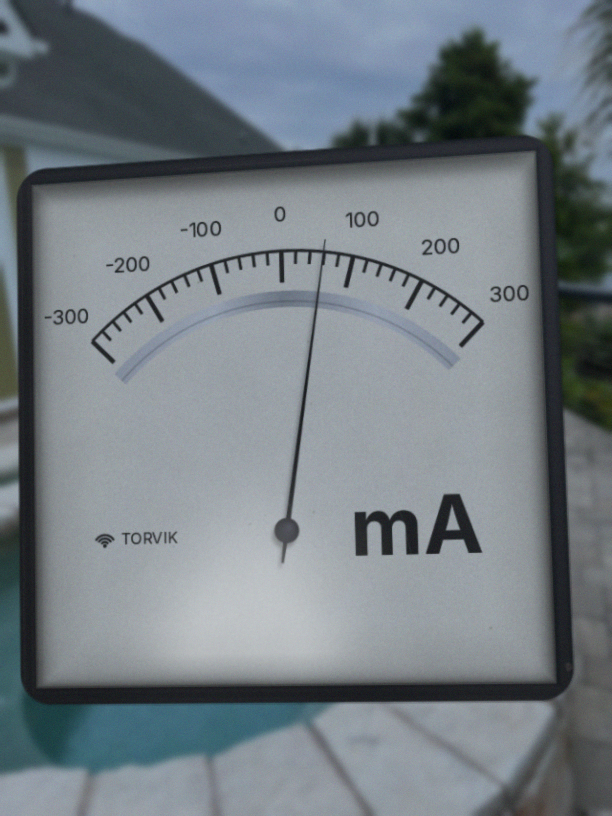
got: {"value": 60, "unit": "mA"}
